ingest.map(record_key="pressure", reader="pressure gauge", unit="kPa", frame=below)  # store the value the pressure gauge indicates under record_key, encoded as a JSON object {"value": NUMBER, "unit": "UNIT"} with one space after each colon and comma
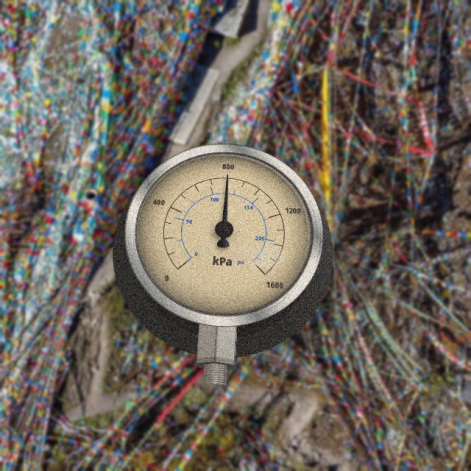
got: {"value": 800, "unit": "kPa"}
